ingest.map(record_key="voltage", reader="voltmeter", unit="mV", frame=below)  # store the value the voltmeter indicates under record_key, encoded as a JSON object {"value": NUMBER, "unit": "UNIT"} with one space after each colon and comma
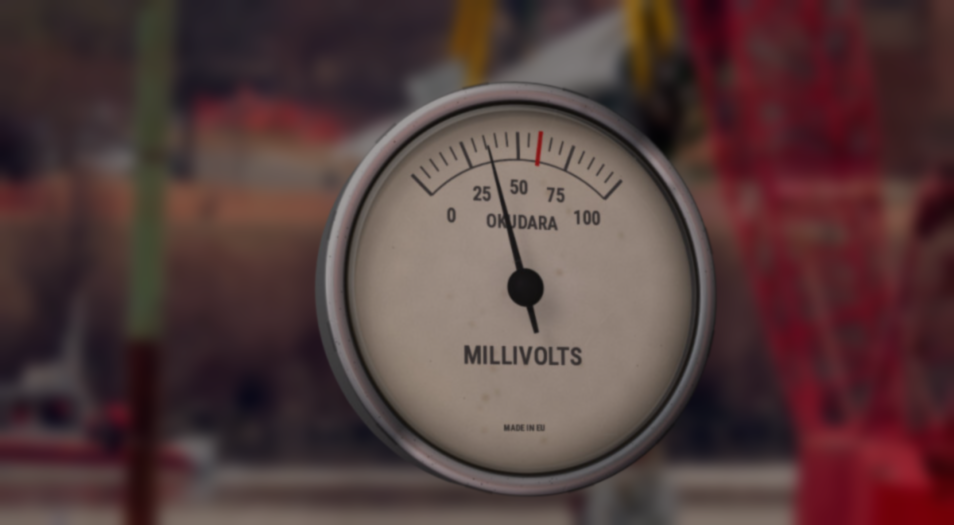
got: {"value": 35, "unit": "mV"}
